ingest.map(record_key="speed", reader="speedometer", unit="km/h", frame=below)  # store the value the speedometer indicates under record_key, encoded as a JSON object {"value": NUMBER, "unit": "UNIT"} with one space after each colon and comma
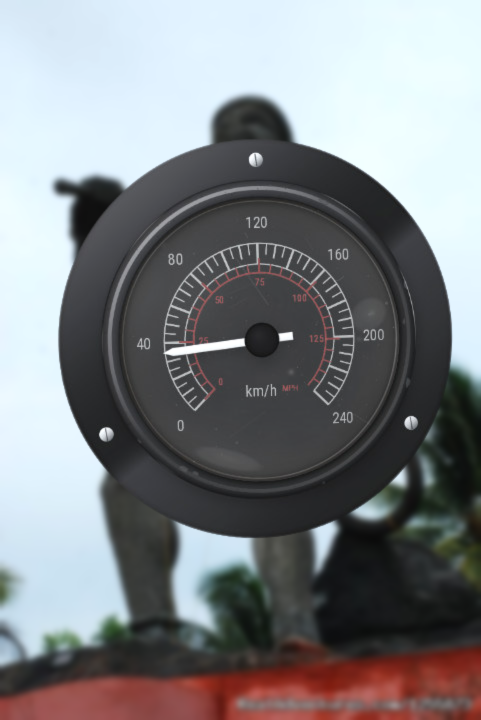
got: {"value": 35, "unit": "km/h"}
